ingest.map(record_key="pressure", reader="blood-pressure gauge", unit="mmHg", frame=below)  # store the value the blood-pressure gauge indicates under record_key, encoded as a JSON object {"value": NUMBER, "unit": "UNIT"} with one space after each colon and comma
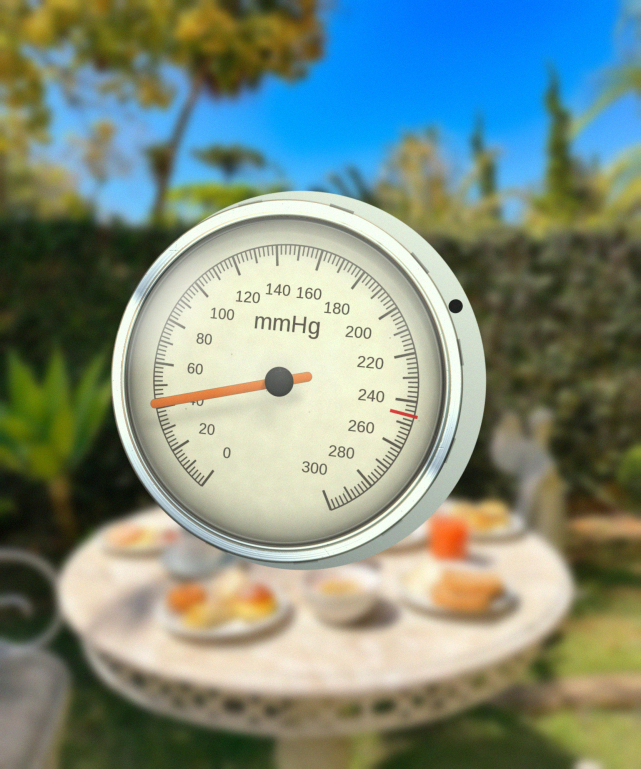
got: {"value": 42, "unit": "mmHg"}
